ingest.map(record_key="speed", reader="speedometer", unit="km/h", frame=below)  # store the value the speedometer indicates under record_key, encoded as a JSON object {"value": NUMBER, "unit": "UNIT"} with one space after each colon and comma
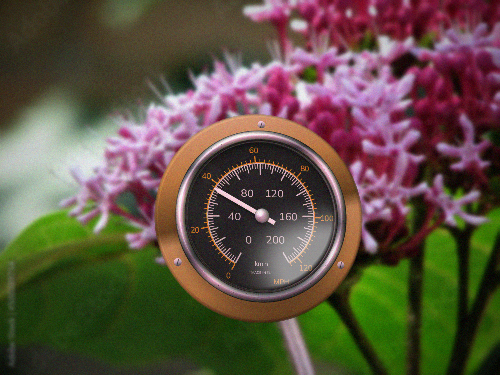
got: {"value": 60, "unit": "km/h"}
